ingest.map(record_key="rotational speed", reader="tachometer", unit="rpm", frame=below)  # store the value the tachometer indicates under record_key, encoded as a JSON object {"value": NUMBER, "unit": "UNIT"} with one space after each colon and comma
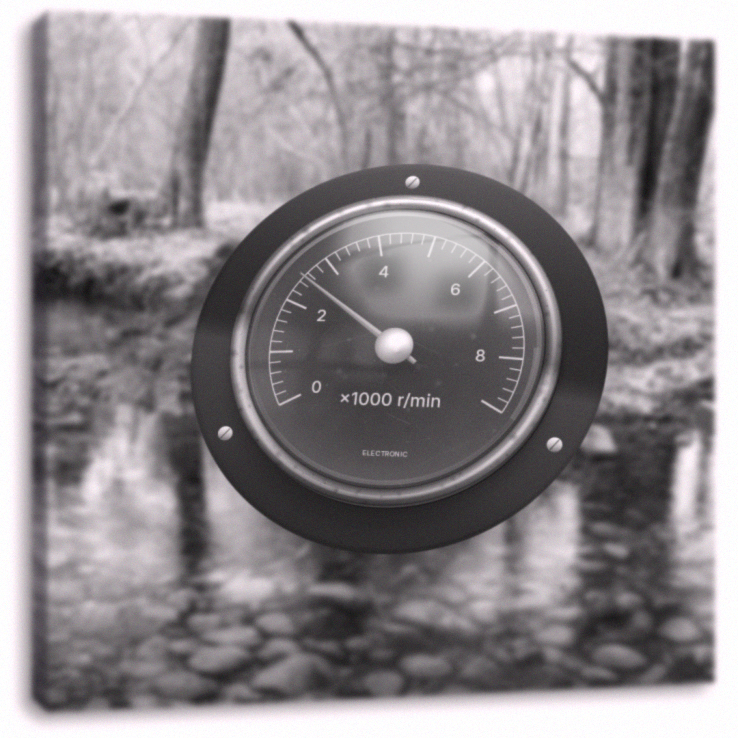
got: {"value": 2500, "unit": "rpm"}
